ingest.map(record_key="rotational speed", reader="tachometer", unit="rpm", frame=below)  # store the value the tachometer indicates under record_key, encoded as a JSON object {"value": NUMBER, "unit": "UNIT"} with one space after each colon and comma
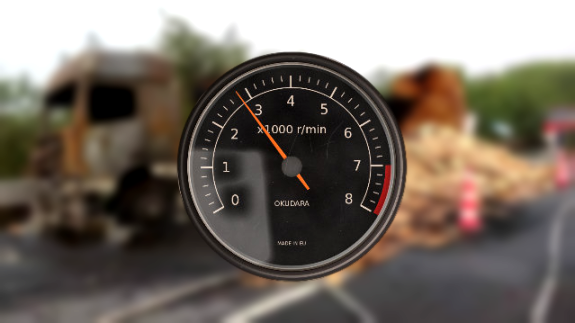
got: {"value": 2800, "unit": "rpm"}
